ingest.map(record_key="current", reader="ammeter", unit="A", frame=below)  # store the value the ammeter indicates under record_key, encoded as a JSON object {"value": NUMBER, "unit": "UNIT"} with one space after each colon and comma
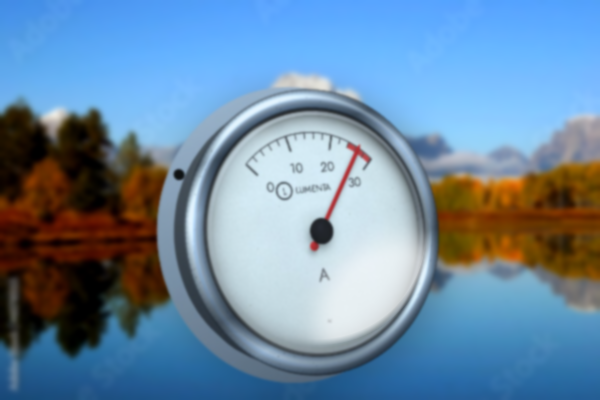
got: {"value": 26, "unit": "A"}
